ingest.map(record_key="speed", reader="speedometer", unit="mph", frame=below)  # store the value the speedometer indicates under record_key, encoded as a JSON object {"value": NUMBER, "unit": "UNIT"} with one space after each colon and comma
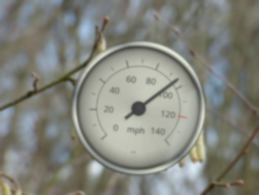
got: {"value": 95, "unit": "mph"}
